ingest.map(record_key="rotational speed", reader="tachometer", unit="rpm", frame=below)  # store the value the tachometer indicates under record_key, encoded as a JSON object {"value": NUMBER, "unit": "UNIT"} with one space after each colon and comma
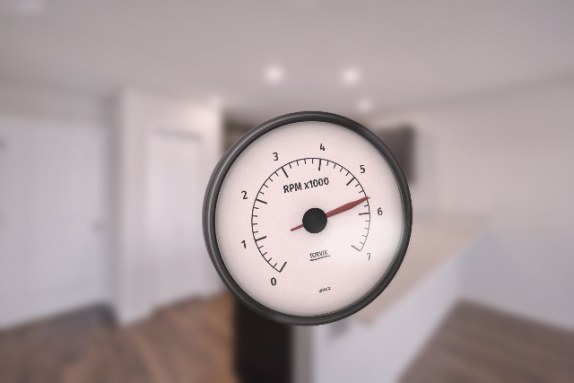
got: {"value": 5600, "unit": "rpm"}
